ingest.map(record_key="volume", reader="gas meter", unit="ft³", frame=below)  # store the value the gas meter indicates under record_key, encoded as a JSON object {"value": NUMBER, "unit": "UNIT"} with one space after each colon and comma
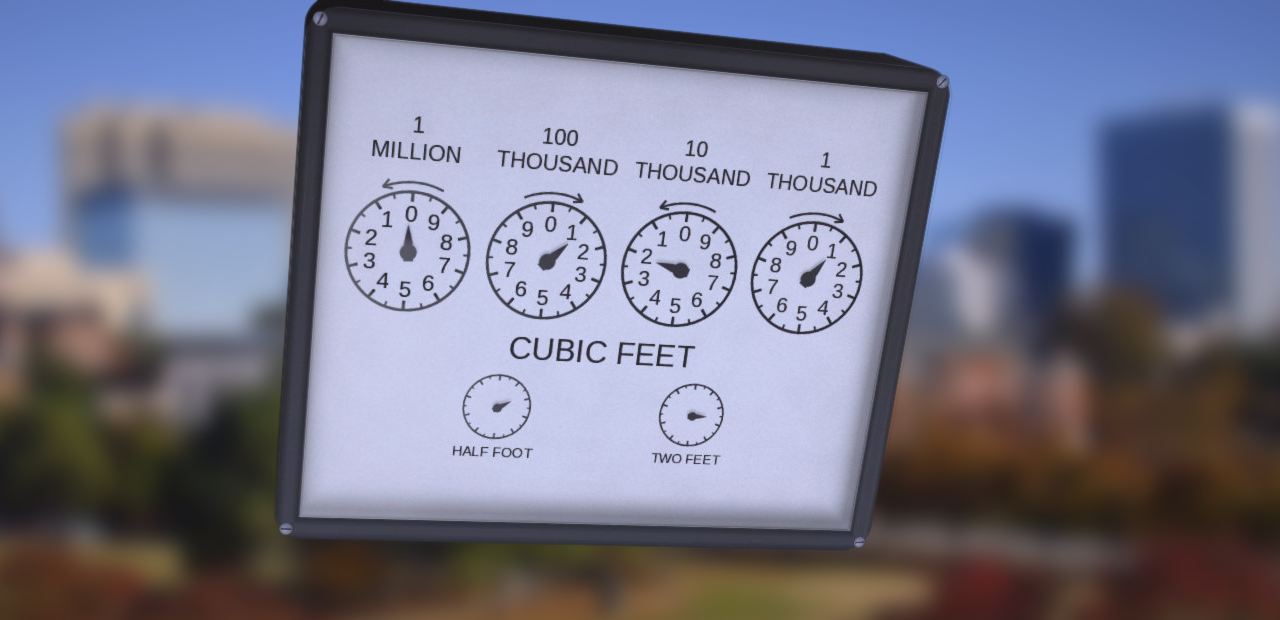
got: {"value": 12100, "unit": "ft³"}
